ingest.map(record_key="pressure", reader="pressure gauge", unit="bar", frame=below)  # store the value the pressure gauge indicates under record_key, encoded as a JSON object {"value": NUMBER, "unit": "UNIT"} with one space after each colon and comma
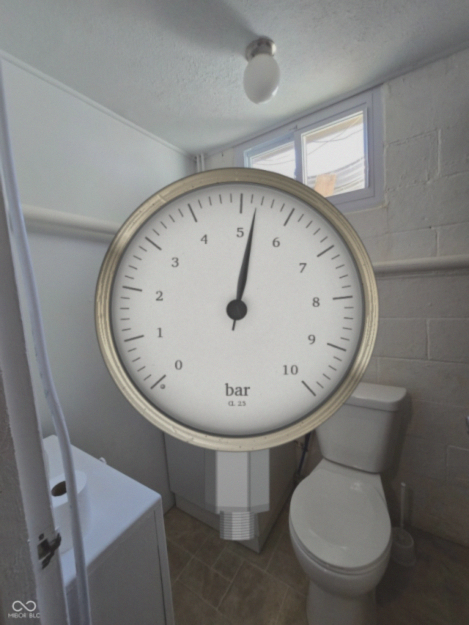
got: {"value": 5.3, "unit": "bar"}
